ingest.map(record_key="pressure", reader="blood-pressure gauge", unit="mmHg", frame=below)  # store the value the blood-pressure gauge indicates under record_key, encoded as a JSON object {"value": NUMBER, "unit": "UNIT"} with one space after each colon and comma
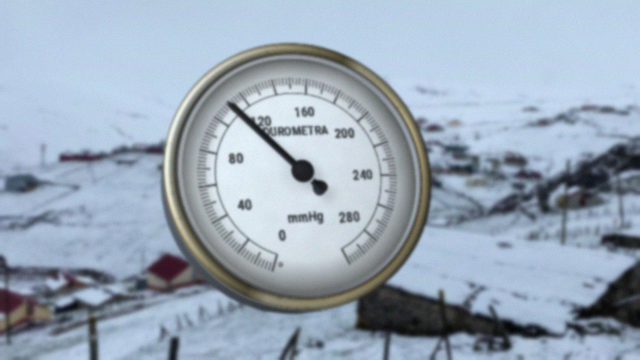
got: {"value": 110, "unit": "mmHg"}
